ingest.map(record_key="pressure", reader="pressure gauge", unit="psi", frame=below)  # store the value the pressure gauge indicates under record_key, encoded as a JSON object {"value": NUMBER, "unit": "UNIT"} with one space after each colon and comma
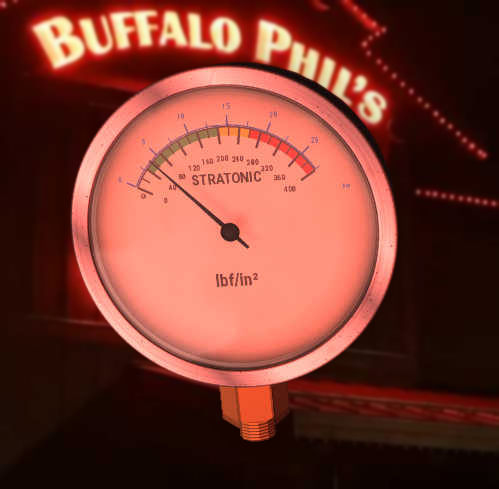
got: {"value": 60, "unit": "psi"}
